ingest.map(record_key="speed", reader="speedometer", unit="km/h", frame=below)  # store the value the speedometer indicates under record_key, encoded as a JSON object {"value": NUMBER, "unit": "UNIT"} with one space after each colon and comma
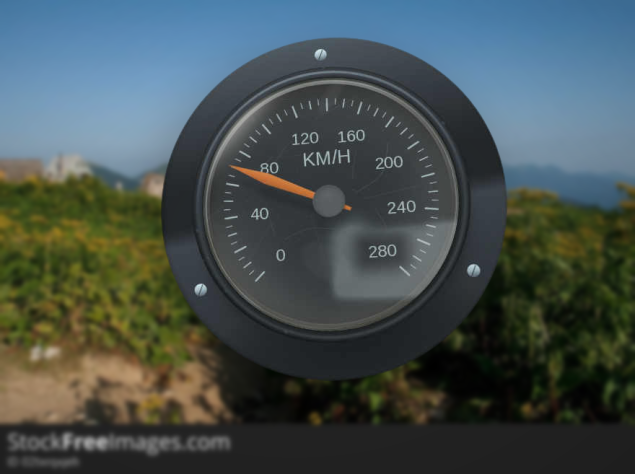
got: {"value": 70, "unit": "km/h"}
